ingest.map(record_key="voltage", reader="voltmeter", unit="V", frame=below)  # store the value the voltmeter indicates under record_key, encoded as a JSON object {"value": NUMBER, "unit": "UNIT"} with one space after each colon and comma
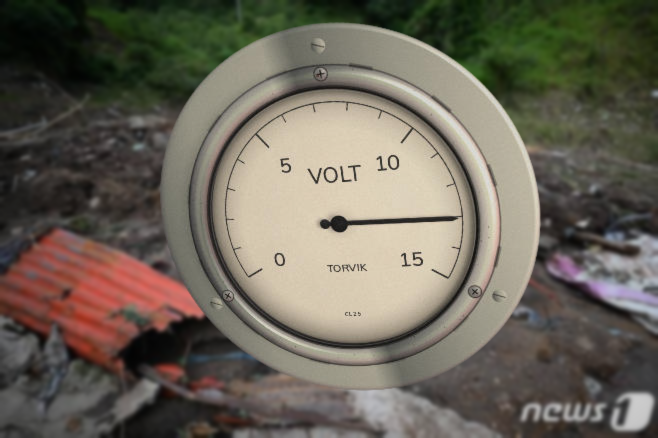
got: {"value": 13, "unit": "V"}
